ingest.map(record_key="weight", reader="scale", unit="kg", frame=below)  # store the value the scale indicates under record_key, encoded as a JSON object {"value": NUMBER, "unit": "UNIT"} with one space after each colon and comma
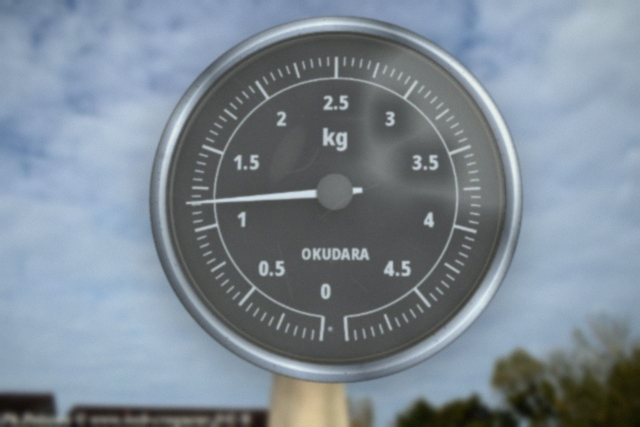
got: {"value": 1.15, "unit": "kg"}
